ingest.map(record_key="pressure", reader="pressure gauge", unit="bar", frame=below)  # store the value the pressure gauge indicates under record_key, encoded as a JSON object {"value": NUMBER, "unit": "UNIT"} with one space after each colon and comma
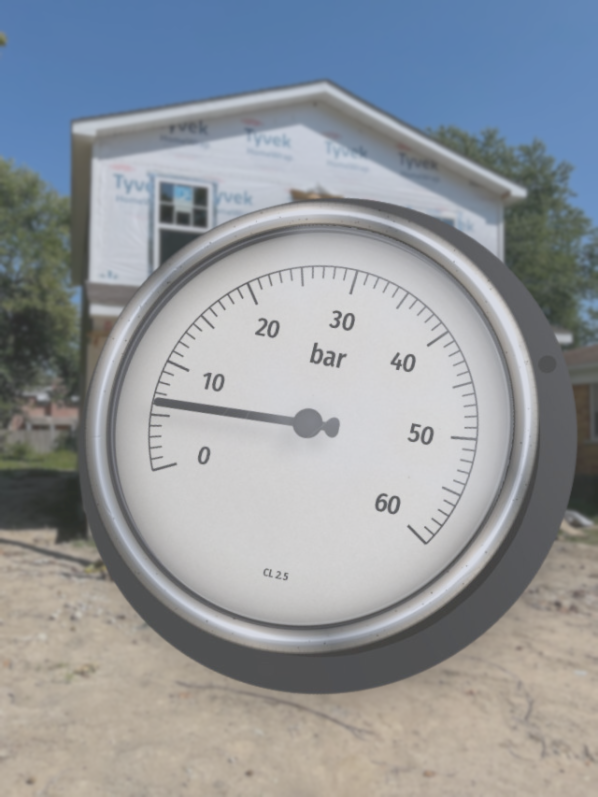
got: {"value": 6, "unit": "bar"}
